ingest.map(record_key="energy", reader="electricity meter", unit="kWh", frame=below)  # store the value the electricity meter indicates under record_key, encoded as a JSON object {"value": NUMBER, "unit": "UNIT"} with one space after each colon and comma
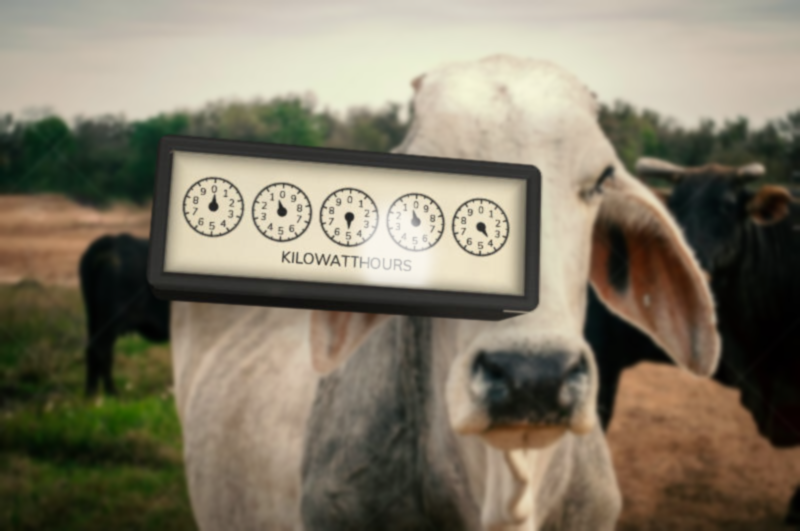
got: {"value": 504, "unit": "kWh"}
